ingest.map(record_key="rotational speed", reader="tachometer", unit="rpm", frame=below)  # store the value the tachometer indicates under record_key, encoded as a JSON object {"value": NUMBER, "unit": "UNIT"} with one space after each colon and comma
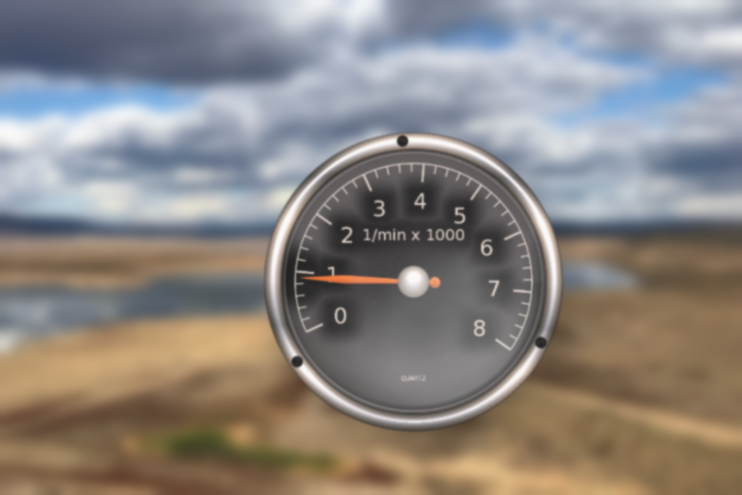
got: {"value": 900, "unit": "rpm"}
